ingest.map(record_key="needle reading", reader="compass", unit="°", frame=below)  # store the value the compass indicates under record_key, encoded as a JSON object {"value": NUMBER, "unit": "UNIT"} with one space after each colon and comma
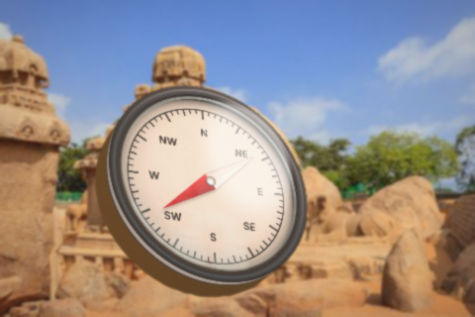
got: {"value": 235, "unit": "°"}
